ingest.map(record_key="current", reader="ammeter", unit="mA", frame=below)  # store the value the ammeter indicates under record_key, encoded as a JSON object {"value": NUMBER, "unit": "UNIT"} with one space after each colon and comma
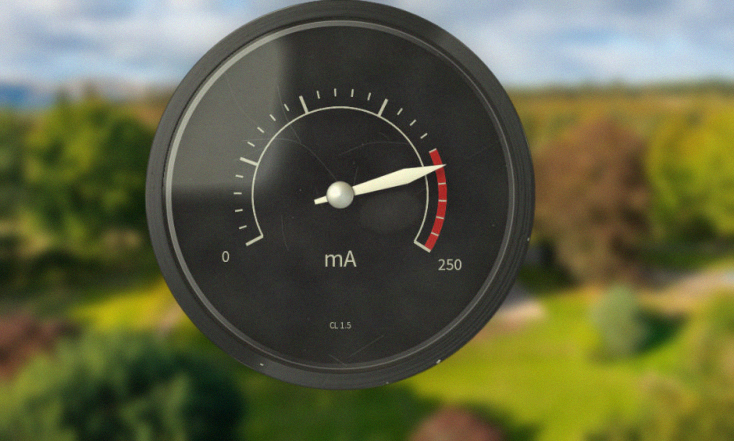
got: {"value": 200, "unit": "mA"}
